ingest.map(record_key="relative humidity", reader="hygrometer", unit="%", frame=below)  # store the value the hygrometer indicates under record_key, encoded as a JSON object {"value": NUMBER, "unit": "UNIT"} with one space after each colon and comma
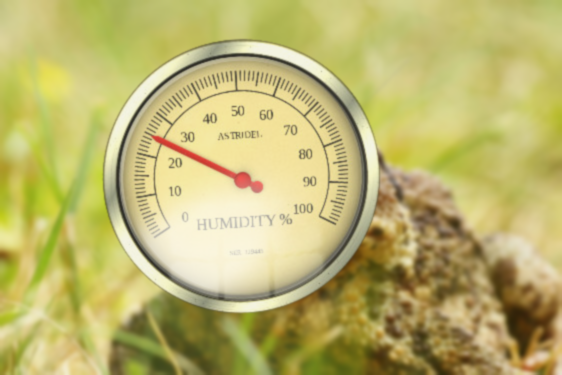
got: {"value": 25, "unit": "%"}
